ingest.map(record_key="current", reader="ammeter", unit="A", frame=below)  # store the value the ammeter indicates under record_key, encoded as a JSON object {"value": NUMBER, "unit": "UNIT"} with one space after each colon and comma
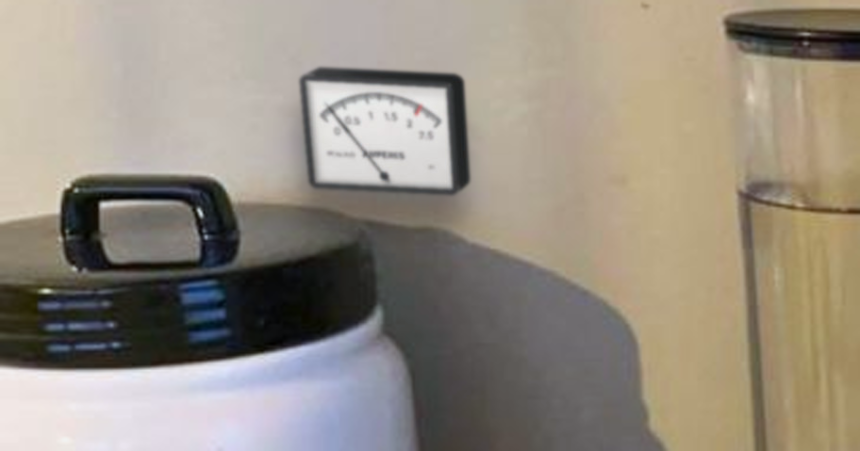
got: {"value": 0.25, "unit": "A"}
